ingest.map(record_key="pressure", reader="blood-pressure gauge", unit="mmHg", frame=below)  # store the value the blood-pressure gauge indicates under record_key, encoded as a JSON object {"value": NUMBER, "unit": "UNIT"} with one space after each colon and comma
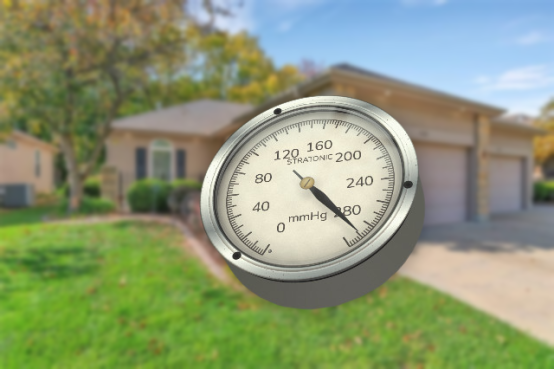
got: {"value": 290, "unit": "mmHg"}
